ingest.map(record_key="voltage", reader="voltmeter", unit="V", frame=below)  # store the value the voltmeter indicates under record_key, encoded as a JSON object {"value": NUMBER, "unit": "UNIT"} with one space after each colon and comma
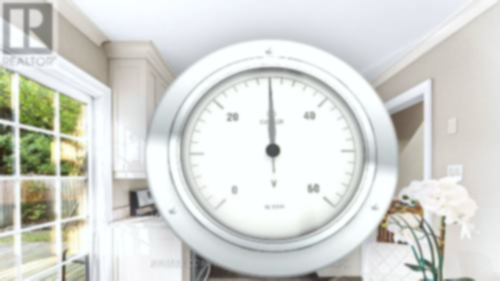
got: {"value": 30, "unit": "V"}
